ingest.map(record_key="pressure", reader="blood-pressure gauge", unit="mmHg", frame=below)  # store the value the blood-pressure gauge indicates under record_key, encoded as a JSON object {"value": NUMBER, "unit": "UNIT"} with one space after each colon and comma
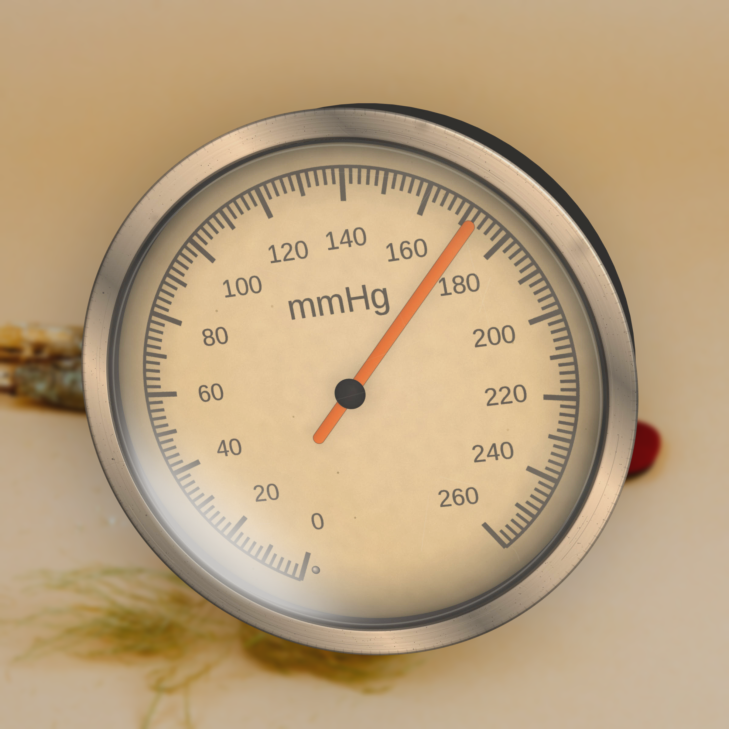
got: {"value": 172, "unit": "mmHg"}
